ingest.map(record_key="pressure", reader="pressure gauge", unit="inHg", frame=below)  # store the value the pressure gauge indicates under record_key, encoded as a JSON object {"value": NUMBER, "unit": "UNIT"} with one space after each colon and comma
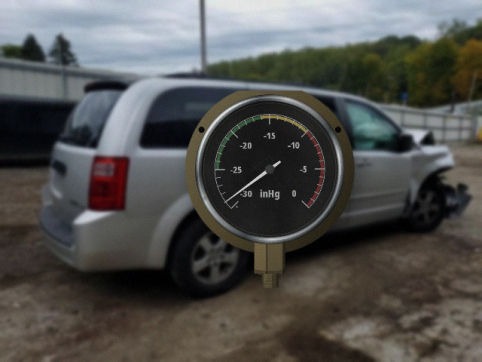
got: {"value": -29, "unit": "inHg"}
